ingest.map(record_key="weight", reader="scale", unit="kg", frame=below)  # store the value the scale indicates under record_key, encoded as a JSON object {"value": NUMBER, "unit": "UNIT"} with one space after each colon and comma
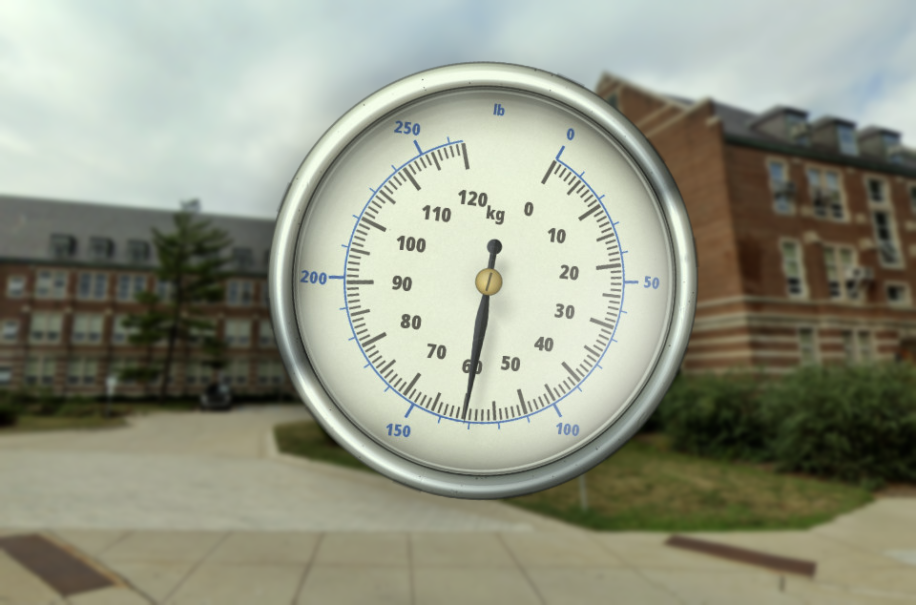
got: {"value": 60, "unit": "kg"}
